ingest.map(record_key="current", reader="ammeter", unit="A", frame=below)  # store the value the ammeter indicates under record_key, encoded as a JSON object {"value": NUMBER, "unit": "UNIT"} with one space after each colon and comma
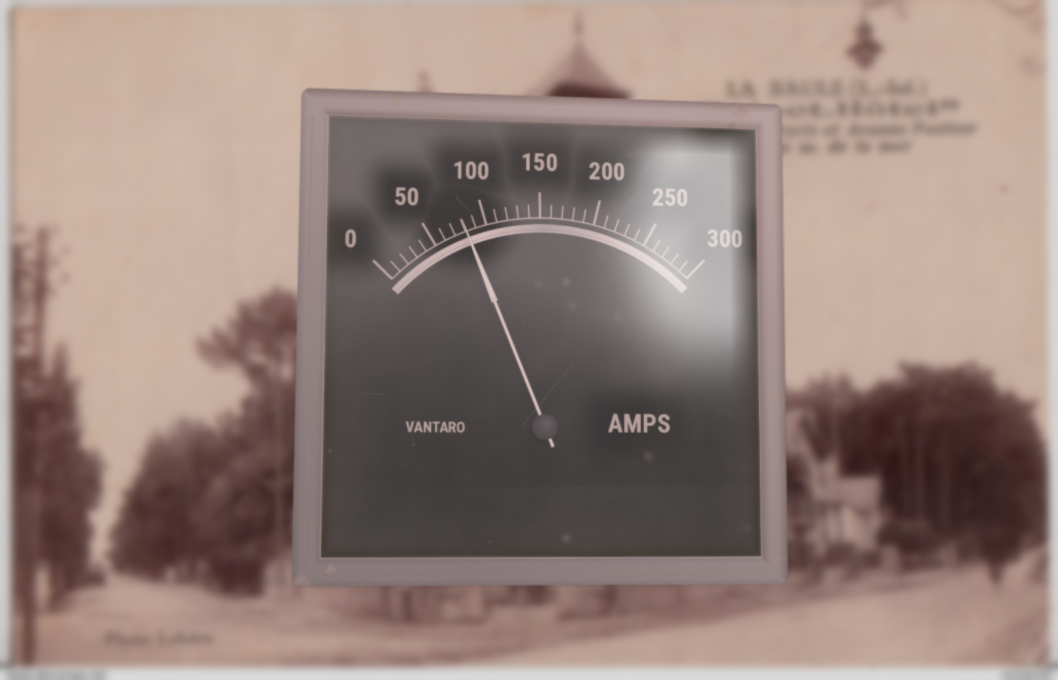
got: {"value": 80, "unit": "A"}
